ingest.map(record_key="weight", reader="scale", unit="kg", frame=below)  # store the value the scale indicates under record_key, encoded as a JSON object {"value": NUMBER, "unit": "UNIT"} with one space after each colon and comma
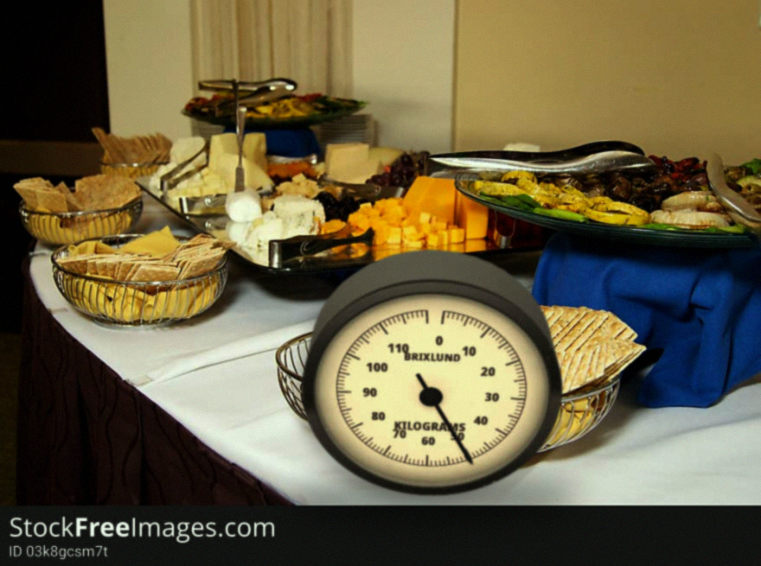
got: {"value": 50, "unit": "kg"}
